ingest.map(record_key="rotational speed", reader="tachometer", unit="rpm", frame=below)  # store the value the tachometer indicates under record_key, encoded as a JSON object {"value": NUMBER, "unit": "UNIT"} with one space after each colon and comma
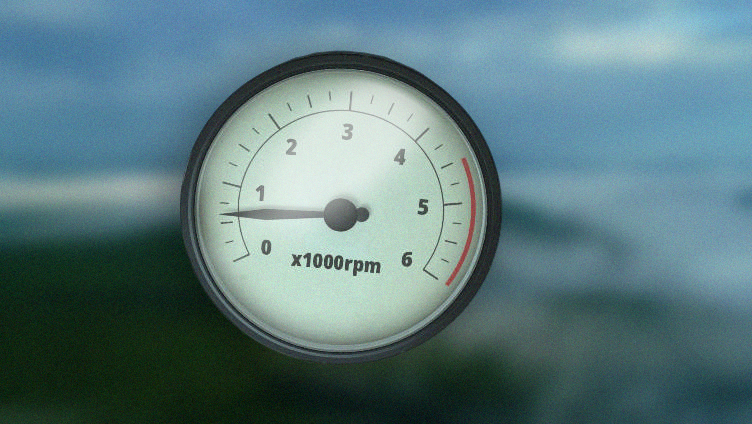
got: {"value": 625, "unit": "rpm"}
